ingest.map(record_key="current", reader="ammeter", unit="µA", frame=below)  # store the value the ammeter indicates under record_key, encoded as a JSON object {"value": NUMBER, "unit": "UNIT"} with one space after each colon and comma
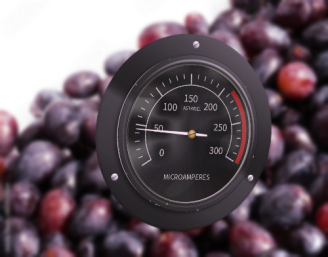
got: {"value": 45, "unit": "µA"}
